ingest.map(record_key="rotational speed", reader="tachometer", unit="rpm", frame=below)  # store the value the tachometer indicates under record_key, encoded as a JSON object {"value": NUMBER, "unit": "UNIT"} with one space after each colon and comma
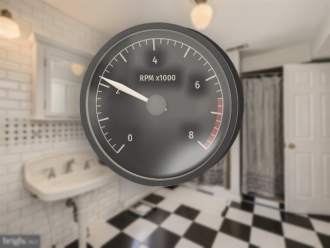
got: {"value": 2200, "unit": "rpm"}
